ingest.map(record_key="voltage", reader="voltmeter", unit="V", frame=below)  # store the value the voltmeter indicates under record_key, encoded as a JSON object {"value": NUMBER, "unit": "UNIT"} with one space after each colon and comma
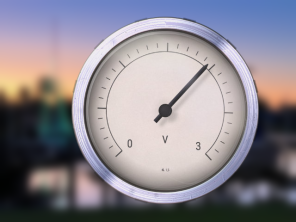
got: {"value": 1.95, "unit": "V"}
